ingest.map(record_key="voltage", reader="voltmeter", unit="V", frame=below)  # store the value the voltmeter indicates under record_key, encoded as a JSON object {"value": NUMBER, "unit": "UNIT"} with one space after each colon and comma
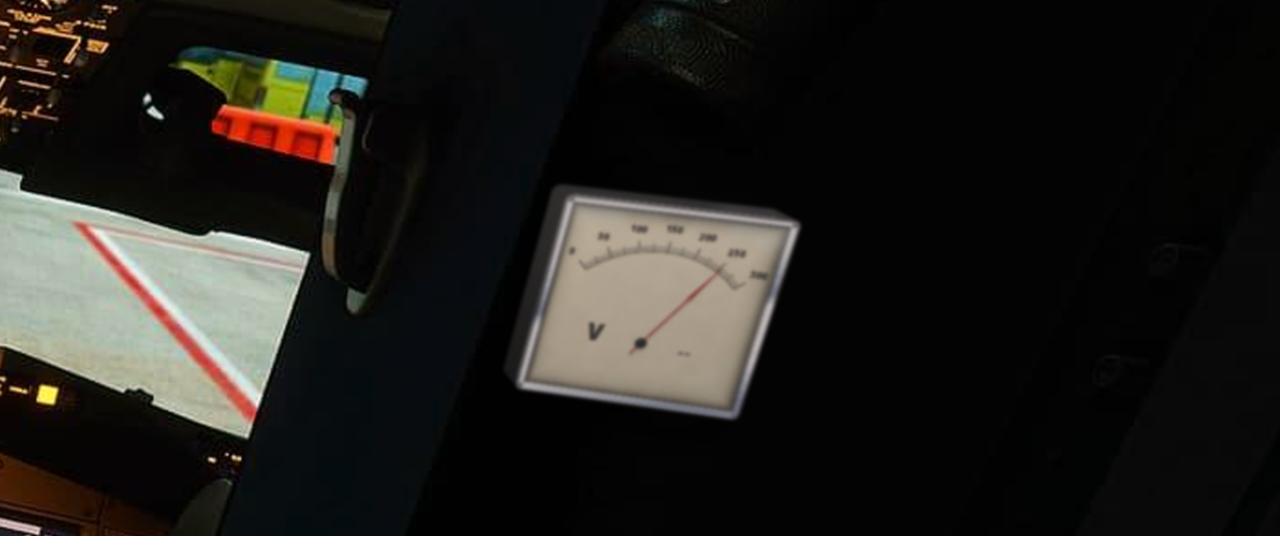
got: {"value": 250, "unit": "V"}
